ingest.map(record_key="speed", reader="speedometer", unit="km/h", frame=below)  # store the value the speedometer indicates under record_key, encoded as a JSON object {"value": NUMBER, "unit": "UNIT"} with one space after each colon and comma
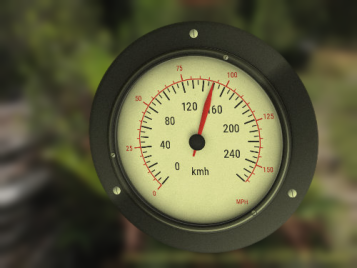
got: {"value": 150, "unit": "km/h"}
